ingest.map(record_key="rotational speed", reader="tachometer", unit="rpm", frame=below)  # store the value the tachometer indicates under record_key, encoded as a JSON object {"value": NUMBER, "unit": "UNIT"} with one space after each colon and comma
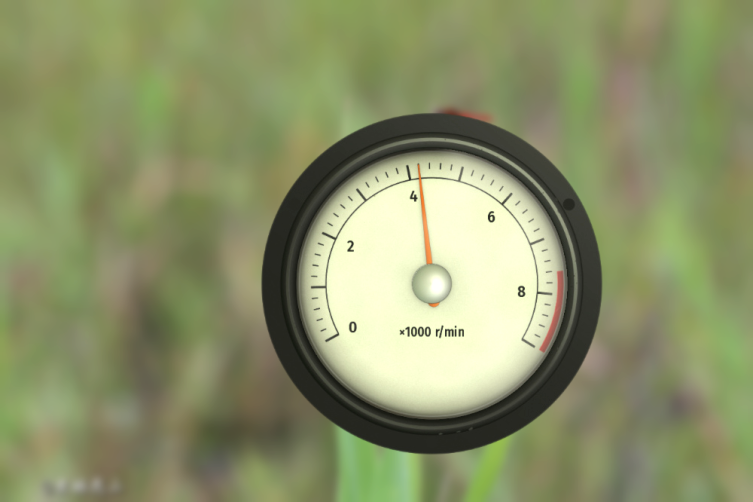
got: {"value": 4200, "unit": "rpm"}
